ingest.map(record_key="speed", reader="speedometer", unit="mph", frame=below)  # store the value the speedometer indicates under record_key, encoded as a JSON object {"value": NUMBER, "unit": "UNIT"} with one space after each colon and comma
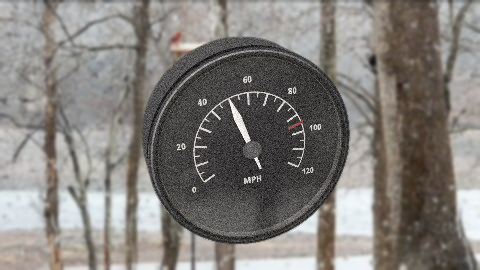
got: {"value": 50, "unit": "mph"}
